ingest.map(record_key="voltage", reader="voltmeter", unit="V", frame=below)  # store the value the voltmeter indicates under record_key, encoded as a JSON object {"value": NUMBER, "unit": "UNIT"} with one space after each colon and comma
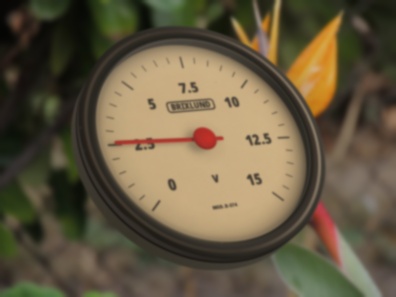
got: {"value": 2.5, "unit": "V"}
